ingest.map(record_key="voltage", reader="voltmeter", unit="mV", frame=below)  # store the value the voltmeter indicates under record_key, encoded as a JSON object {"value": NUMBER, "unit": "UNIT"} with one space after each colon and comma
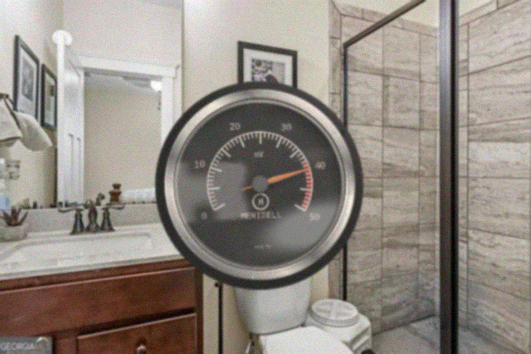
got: {"value": 40, "unit": "mV"}
